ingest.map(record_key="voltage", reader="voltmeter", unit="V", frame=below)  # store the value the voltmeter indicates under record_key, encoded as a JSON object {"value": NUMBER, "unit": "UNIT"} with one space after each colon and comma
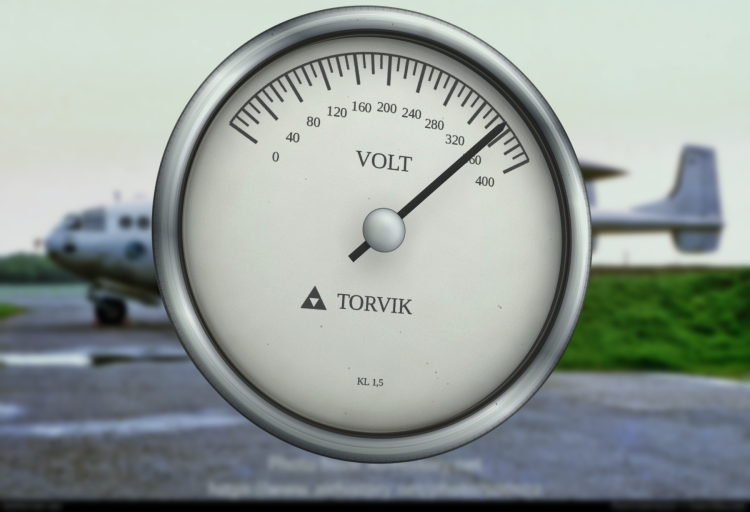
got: {"value": 350, "unit": "V"}
